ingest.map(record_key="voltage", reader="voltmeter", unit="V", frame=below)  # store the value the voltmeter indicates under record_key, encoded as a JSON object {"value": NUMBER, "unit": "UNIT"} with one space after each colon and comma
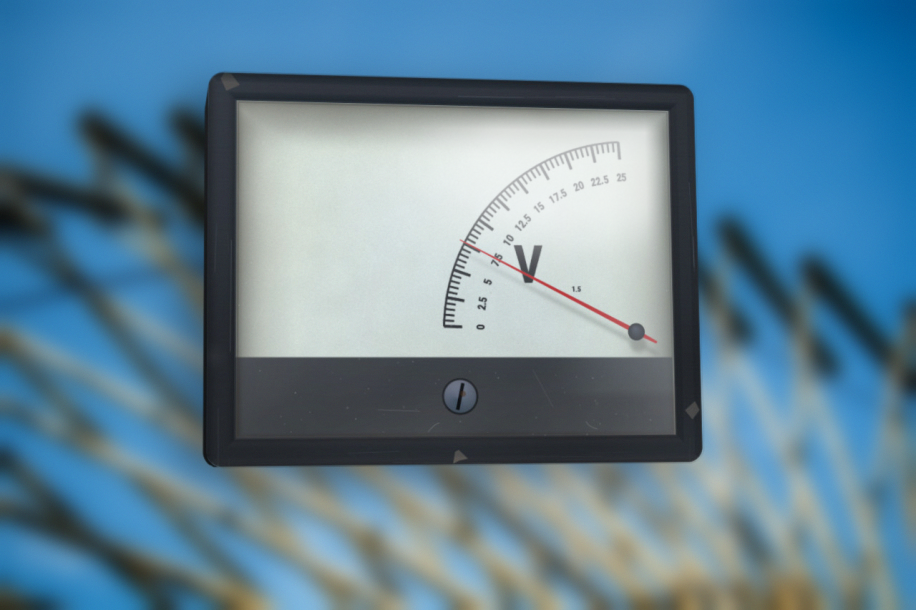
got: {"value": 7.5, "unit": "V"}
